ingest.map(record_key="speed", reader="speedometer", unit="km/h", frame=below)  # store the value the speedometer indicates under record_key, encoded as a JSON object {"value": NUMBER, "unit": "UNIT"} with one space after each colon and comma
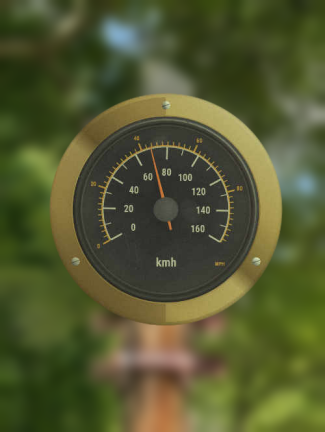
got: {"value": 70, "unit": "km/h"}
